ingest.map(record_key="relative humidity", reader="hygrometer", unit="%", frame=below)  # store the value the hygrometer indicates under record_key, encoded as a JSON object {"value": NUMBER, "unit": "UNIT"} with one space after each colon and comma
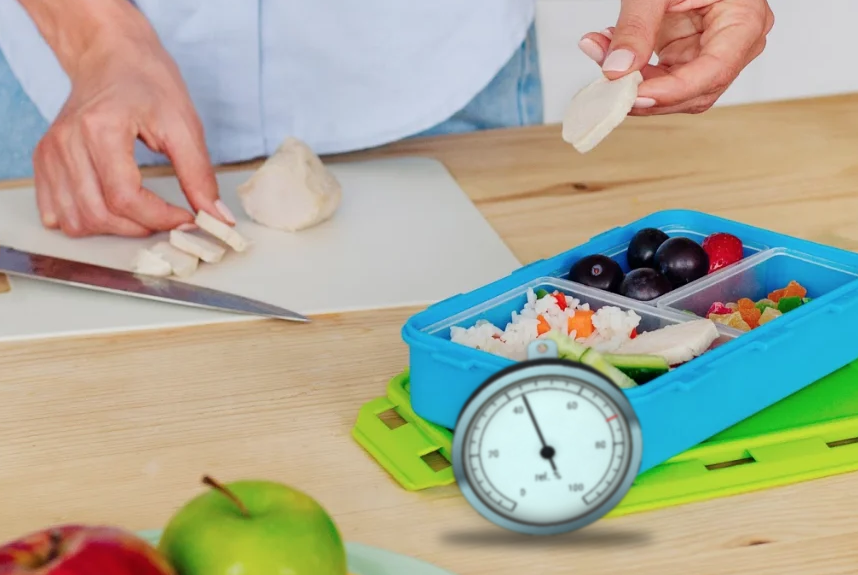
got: {"value": 44, "unit": "%"}
